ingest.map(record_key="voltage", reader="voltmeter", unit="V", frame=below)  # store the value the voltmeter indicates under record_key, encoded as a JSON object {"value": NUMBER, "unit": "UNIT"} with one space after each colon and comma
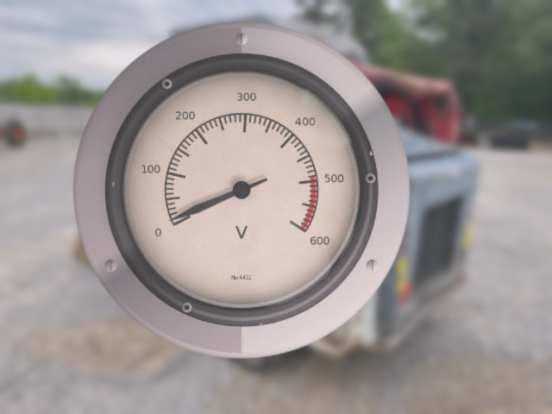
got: {"value": 10, "unit": "V"}
